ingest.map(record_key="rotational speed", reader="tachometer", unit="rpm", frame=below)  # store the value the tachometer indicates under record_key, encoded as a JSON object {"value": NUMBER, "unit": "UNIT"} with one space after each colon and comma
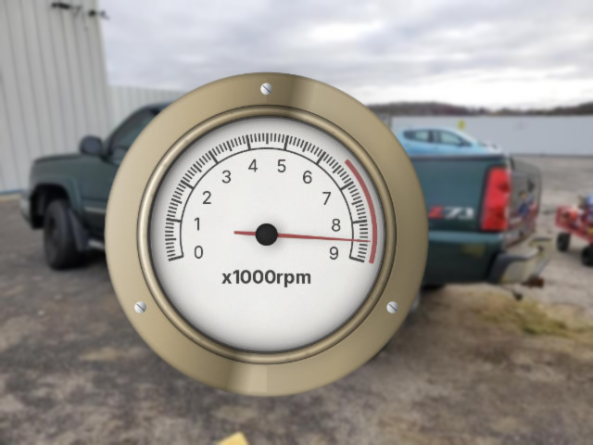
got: {"value": 8500, "unit": "rpm"}
